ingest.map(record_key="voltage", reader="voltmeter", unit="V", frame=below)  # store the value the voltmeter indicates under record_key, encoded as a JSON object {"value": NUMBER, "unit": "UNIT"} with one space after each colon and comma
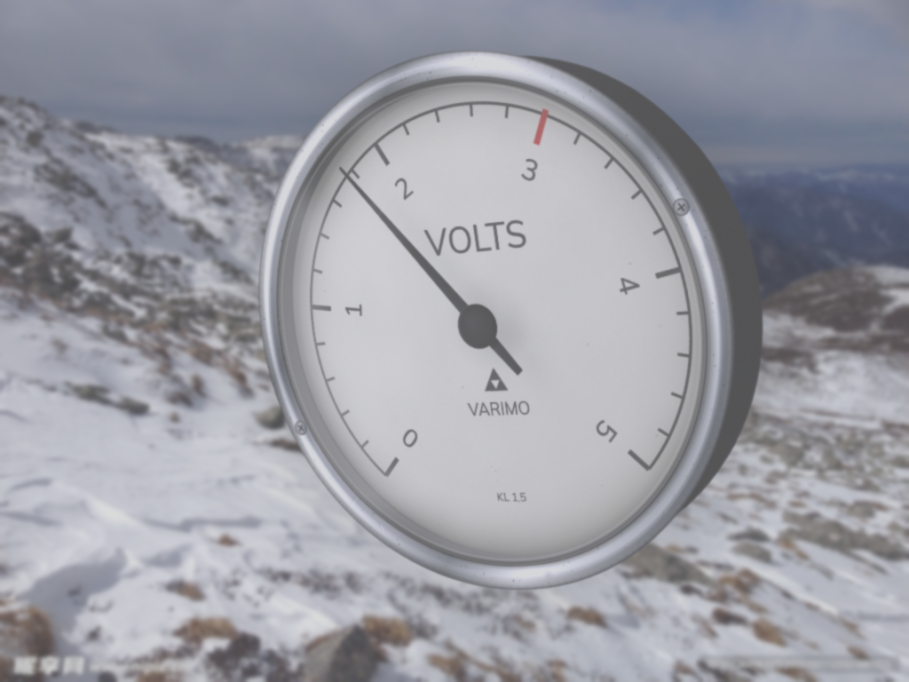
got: {"value": 1.8, "unit": "V"}
